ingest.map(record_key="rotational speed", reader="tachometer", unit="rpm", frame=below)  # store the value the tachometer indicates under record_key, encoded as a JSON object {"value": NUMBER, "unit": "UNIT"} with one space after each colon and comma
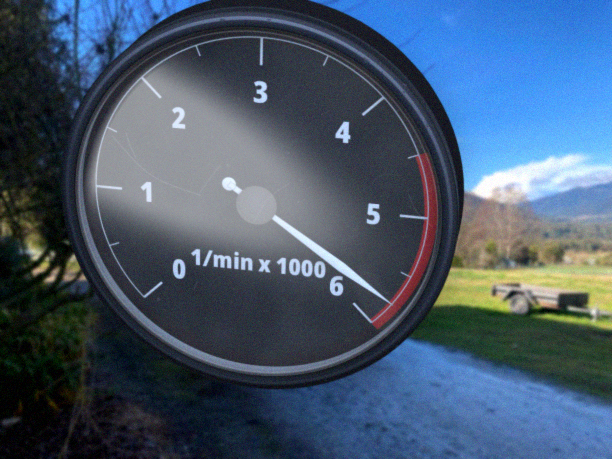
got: {"value": 5750, "unit": "rpm"}
